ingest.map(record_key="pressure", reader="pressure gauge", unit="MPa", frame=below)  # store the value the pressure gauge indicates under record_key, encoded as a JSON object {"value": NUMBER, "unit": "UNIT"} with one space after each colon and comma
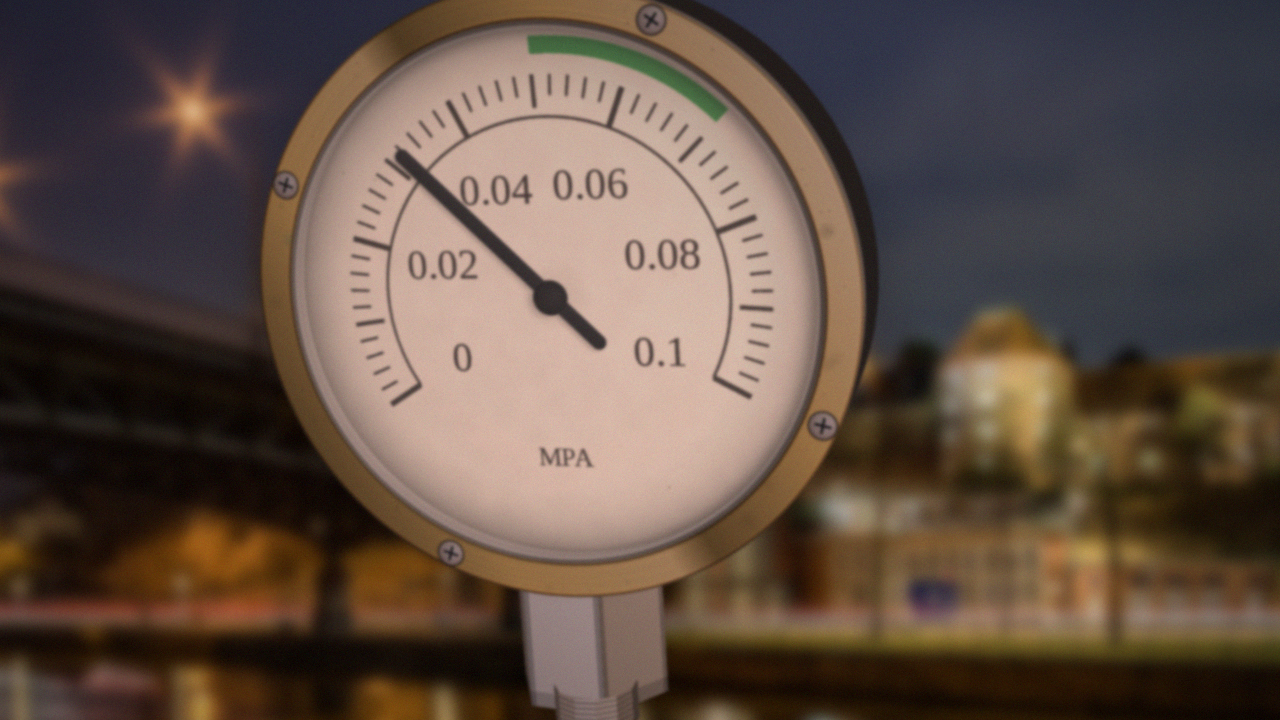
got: {"value": 0.032, "unit": "MPa"}
